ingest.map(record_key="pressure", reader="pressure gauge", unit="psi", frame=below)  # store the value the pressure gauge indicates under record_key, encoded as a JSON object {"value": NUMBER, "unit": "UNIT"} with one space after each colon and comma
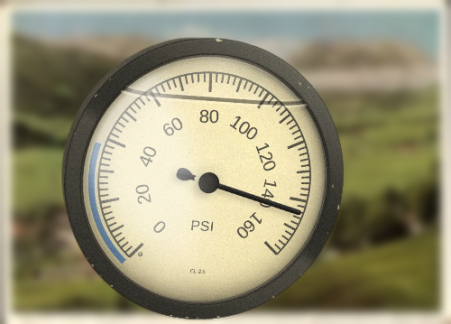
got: {"value": 144, "unit": "psi"}
